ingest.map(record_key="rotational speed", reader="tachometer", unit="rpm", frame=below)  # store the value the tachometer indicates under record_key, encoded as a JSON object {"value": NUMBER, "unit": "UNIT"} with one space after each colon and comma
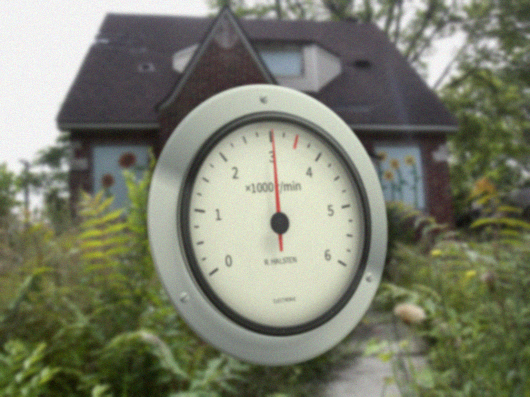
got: {"value": 3000, "unit": "rpm"}
